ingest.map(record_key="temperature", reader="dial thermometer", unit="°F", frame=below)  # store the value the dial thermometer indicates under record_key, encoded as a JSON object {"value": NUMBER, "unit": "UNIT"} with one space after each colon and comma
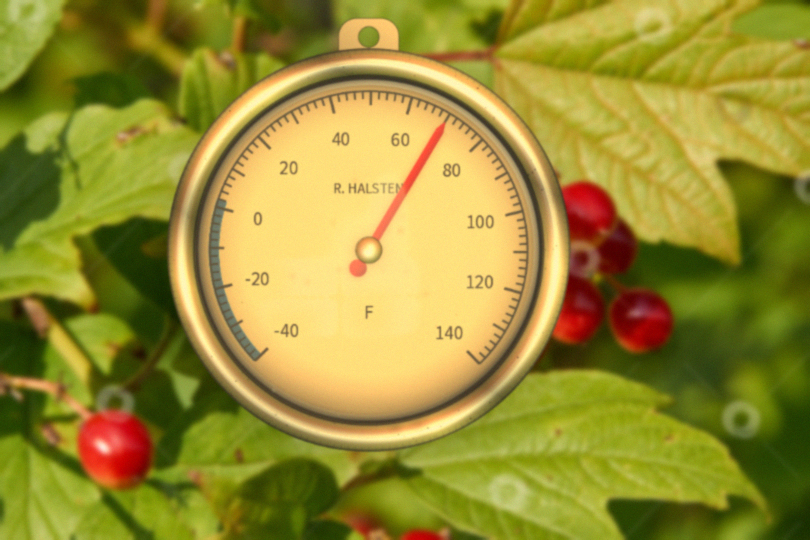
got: {"value": 70, "unit": "°F"}
